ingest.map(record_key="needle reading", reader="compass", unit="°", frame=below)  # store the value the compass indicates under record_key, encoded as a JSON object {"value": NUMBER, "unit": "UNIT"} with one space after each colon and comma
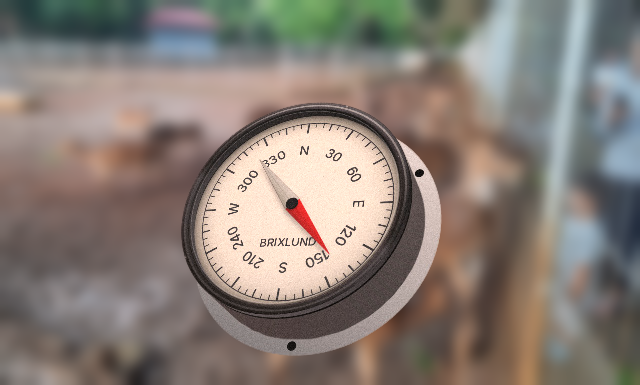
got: {"value": 140, "unit": "°"}
